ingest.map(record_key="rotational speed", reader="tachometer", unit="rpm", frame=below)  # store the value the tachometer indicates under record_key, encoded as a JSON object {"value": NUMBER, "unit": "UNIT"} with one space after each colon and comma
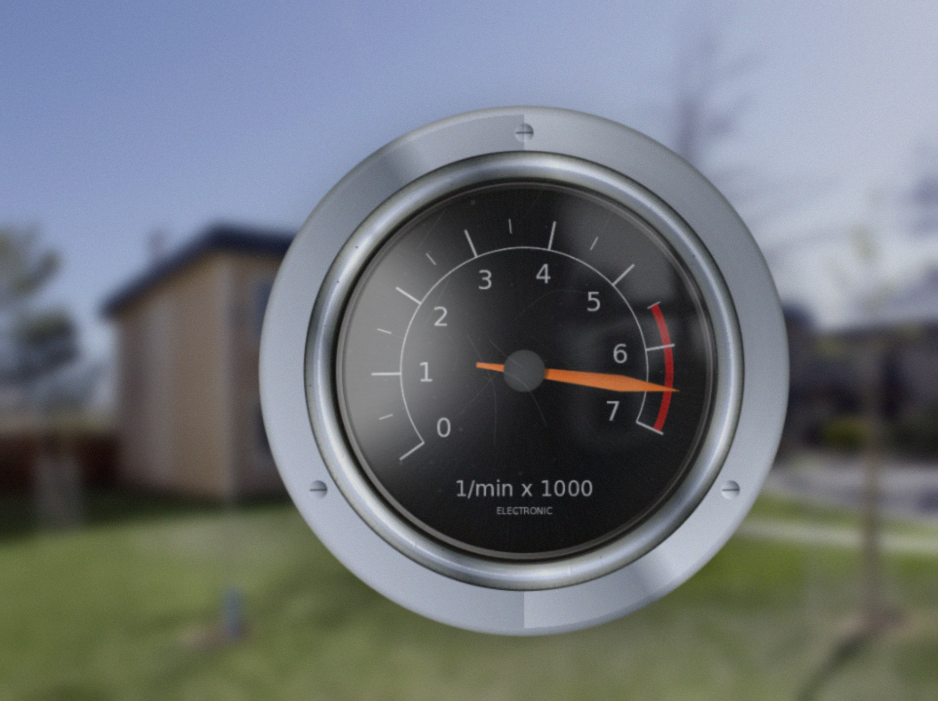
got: {"value": 6500, "unit": "rpm"}
